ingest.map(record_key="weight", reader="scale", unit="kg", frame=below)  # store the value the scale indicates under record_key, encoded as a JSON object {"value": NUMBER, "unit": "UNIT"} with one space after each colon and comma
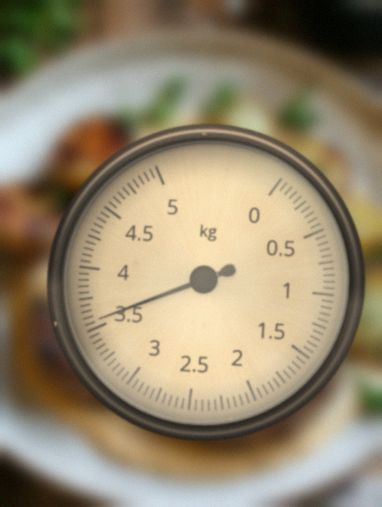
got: {"value": 3.55, "unit": "kg"}
